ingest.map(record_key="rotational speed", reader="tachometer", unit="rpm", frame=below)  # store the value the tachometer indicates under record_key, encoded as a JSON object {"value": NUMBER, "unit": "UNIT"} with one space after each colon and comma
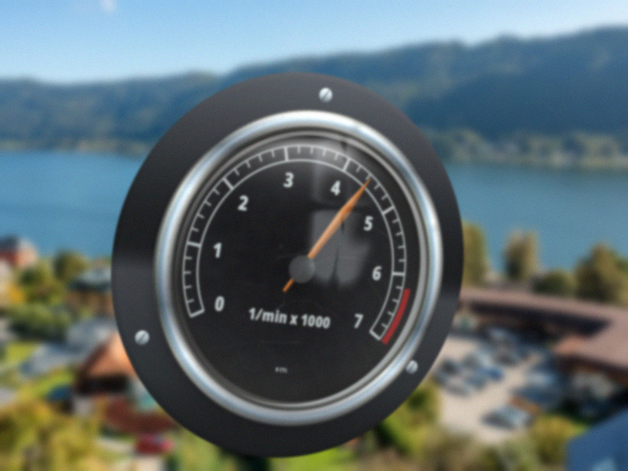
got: {"value": 4400, "unit": "rpm"}
